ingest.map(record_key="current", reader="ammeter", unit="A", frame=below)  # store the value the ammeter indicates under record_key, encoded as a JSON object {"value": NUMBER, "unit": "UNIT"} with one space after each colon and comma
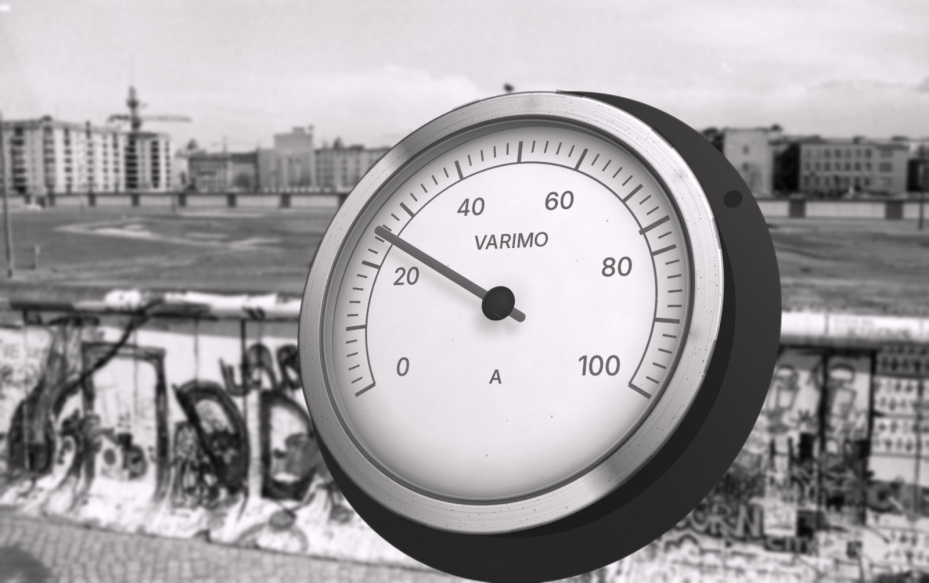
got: {"value": 25, "unit": "A"}
